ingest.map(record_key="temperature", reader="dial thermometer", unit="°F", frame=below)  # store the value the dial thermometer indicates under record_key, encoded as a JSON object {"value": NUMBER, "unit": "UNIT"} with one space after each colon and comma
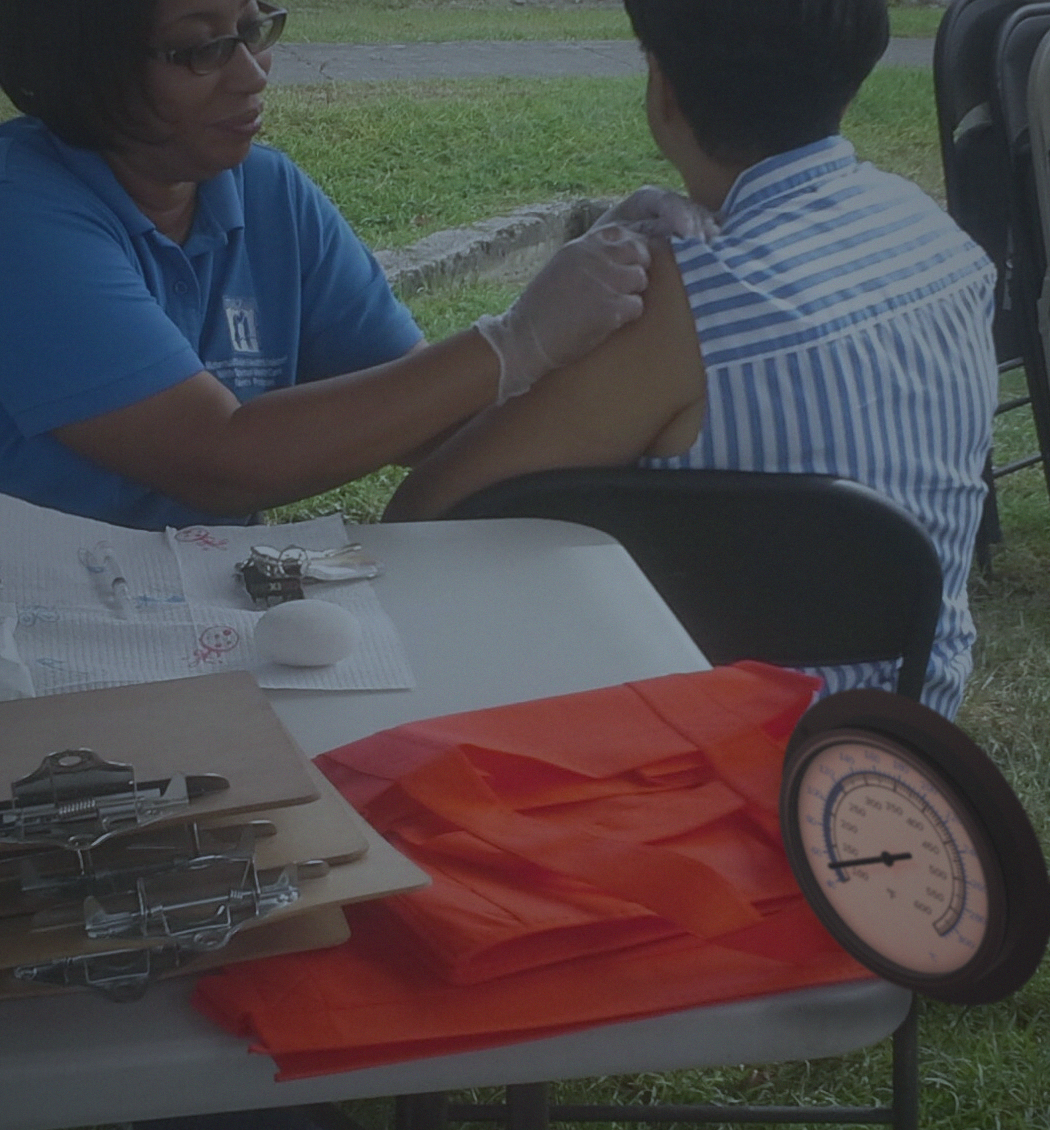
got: {"value": 125, "unit": "°F"}
